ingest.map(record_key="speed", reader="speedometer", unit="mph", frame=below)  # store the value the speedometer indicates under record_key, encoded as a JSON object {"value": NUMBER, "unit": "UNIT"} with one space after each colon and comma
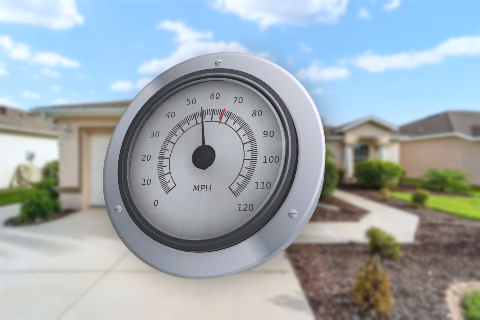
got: {"value": 55, "unit": "mph"}
